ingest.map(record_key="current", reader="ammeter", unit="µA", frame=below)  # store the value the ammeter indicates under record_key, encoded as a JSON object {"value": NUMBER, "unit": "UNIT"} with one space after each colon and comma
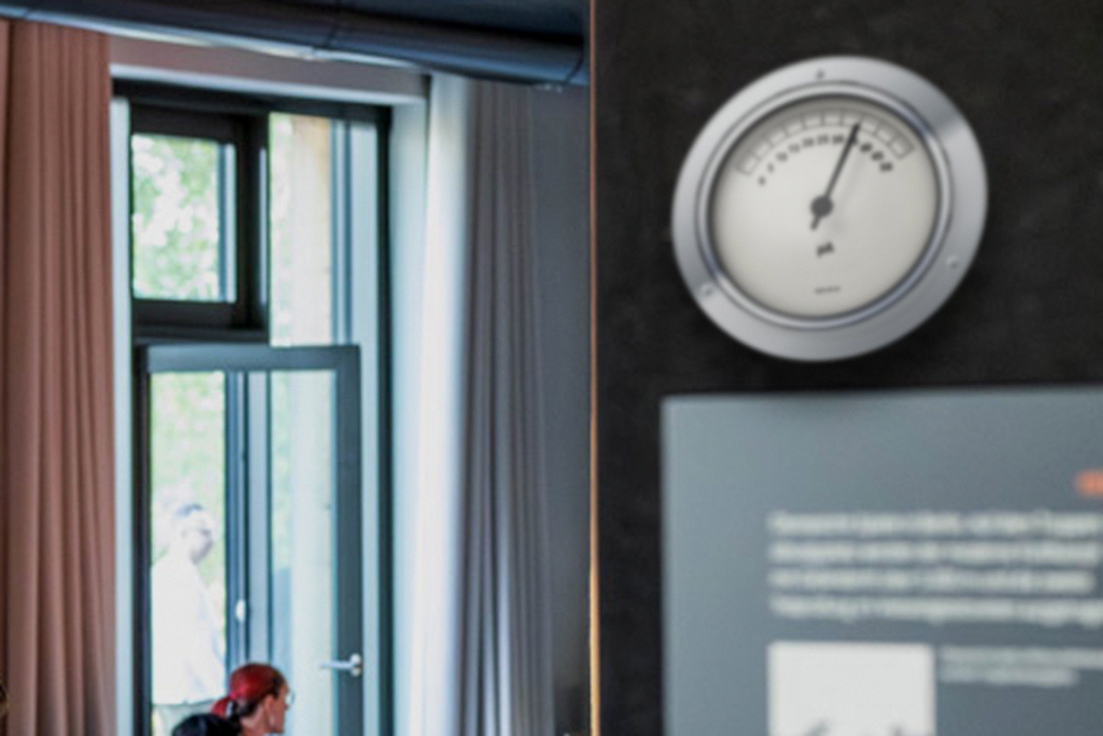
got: {"value": 35, "unit": "µA"}
